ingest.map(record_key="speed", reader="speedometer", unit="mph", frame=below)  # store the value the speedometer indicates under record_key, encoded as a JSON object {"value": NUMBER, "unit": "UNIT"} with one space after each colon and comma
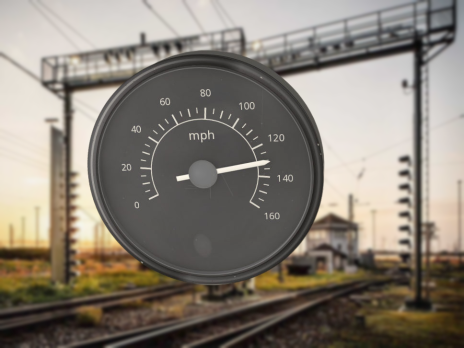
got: {"value": 130, "unit": "mph"}
